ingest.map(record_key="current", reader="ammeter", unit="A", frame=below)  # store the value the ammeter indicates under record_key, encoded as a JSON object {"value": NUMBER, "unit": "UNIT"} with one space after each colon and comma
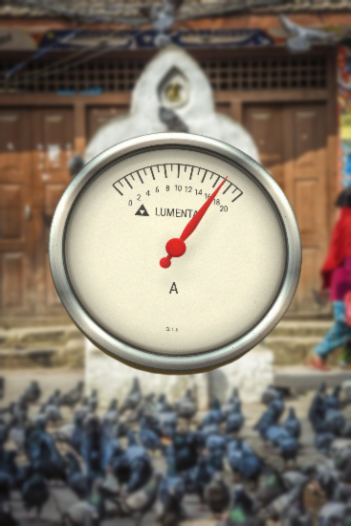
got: {"value": 17, "unit": "A"}
